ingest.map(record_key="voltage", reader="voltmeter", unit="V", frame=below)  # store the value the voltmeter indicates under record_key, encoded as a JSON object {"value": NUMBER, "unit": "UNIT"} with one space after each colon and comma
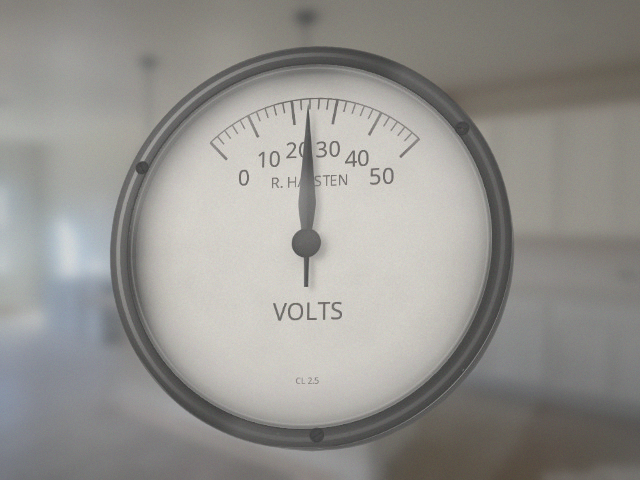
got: {"value": 24, "unit": "V"}
